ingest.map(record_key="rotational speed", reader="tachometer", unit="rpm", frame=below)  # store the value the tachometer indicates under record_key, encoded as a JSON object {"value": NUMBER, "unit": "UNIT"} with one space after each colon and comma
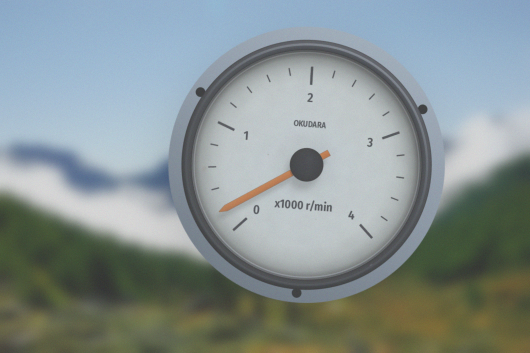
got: {"value": 200, "unit": "rpm"}
